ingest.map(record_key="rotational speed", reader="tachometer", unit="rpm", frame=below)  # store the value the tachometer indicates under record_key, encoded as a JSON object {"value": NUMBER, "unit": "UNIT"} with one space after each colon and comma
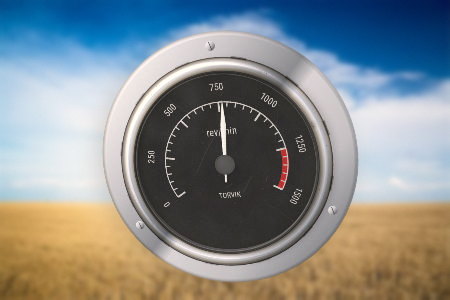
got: {"value": 775, "unit": "rpm"}
